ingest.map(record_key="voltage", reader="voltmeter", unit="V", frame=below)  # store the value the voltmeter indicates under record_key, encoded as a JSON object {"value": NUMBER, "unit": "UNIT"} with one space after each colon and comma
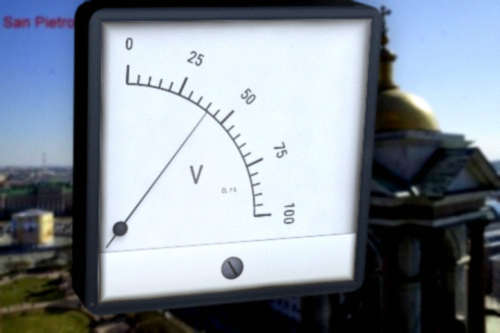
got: {"value": 40, "unit": "V"}
